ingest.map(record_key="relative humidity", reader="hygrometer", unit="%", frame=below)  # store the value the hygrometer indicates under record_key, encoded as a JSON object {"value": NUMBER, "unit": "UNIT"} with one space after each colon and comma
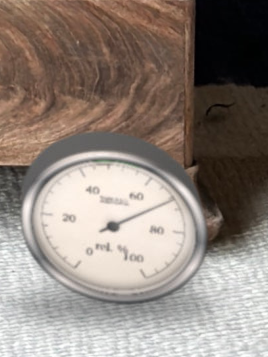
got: {"value": 68, "unit": "%"}
